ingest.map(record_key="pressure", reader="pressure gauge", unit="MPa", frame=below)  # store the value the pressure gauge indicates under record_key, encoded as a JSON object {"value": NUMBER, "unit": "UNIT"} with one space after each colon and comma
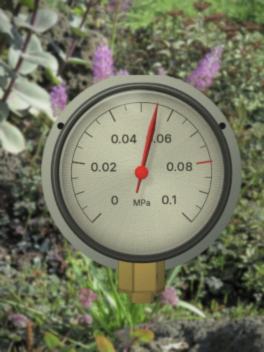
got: {"value": 0.055, "unit": "MPa"}
